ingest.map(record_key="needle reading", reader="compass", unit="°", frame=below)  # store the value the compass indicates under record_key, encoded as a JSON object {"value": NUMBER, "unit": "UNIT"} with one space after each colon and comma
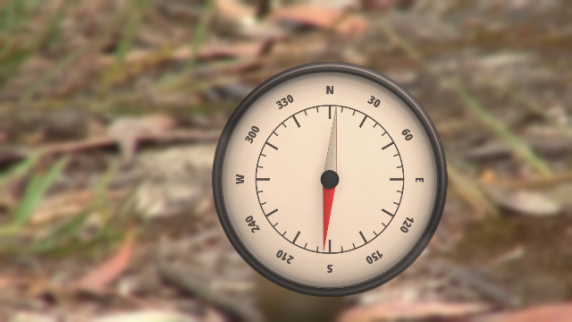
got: {"value": 185, "unit": "°"}
